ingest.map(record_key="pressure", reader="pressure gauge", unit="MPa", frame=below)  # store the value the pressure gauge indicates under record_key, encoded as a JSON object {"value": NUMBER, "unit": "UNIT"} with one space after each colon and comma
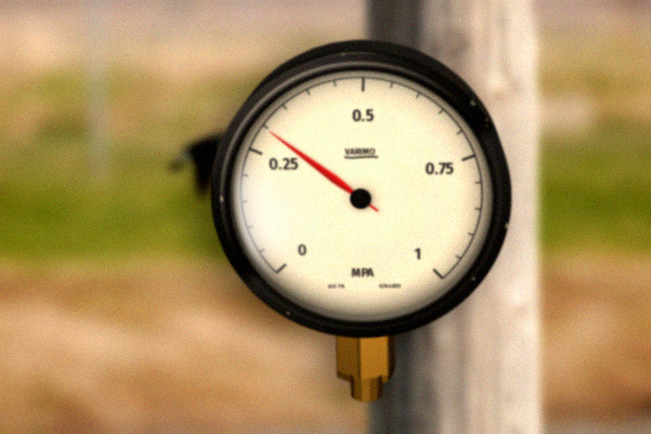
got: {"value": 0.3, "unit": "MPa"}
